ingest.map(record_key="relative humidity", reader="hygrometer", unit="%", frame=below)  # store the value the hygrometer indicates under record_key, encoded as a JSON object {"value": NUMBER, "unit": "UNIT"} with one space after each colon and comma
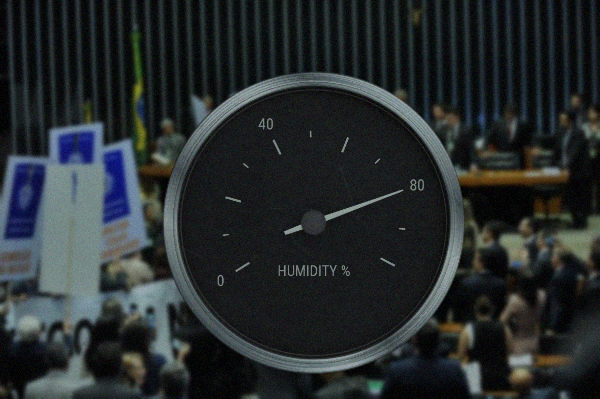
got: {"value": 80, "unit": "%"}
